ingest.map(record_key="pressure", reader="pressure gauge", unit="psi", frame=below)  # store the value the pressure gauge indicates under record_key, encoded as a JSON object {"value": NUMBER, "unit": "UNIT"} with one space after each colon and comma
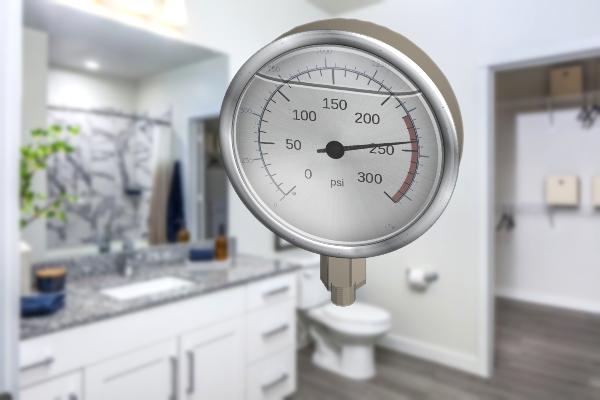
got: {"value": 240, "unit": "psi"}
